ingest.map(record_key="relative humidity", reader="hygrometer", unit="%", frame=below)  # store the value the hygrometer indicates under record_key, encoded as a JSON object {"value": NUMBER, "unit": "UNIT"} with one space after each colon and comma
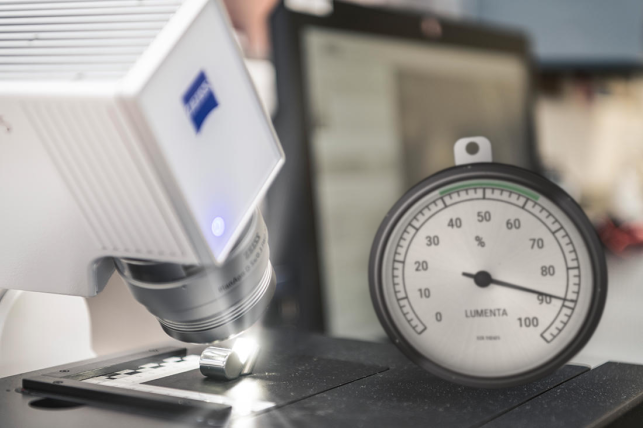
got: {"value": 88, "unit": "%"}
